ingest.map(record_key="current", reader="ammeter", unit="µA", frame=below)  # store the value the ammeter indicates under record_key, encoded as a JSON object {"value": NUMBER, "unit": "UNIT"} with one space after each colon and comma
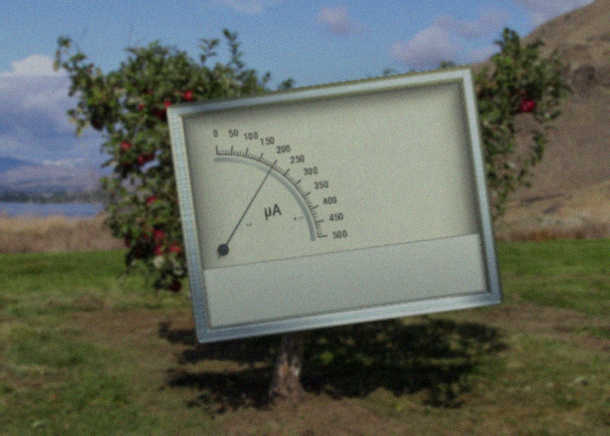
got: {"value": 200, "unit": "µA"}
